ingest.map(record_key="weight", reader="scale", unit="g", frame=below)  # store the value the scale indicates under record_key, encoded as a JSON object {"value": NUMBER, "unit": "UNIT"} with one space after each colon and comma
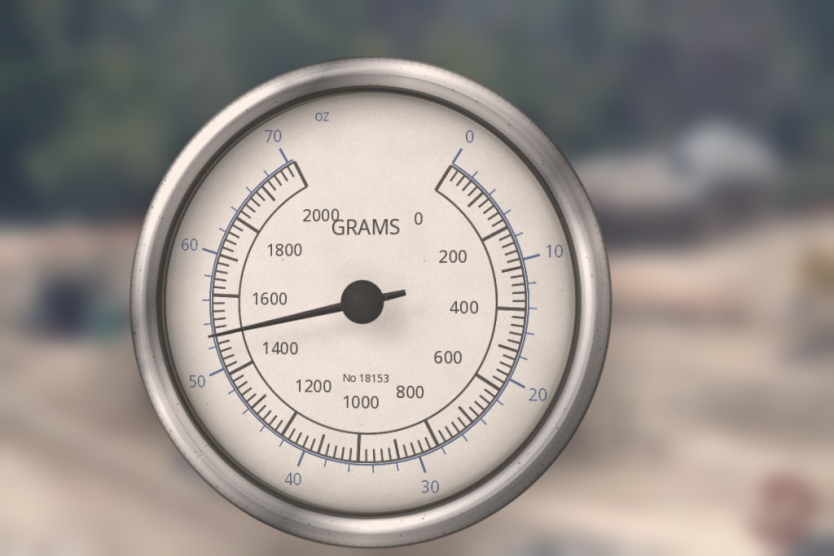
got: {"value": 1500, "unit": "g"}
